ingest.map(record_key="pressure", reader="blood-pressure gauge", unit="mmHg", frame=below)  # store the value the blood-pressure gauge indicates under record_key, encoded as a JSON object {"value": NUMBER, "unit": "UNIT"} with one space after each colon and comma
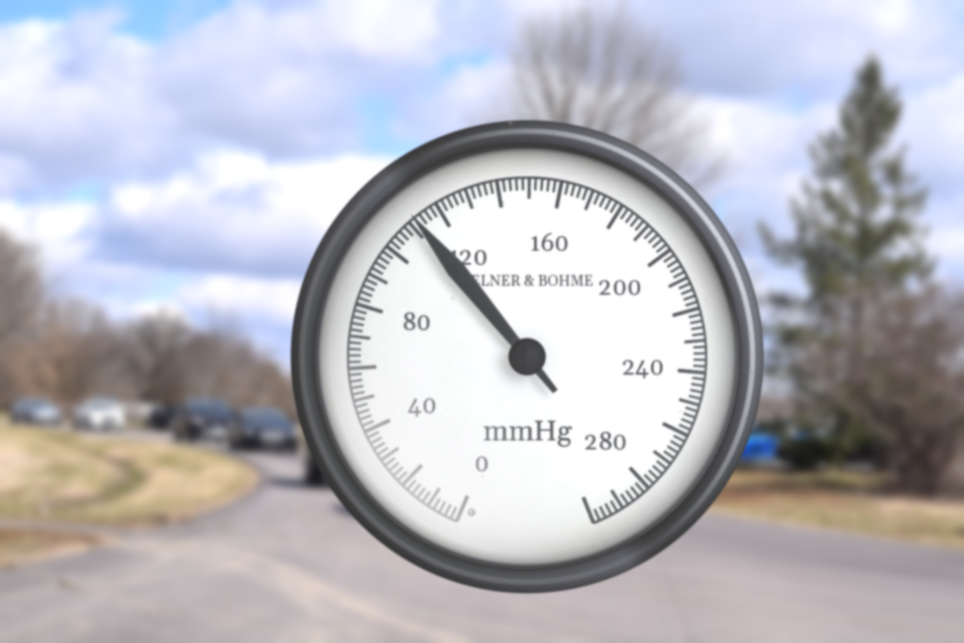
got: {"value": 112, "unit": "mmHg"}
